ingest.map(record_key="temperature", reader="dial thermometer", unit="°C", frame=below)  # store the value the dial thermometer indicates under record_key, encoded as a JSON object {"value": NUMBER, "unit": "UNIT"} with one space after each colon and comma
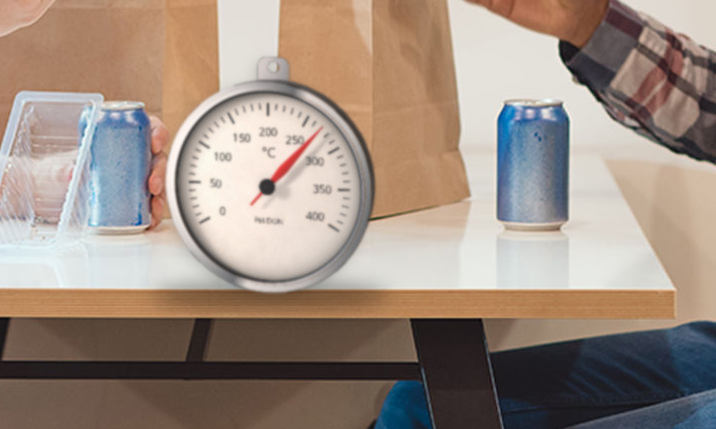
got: {"value": 270, "unit": "°C"}
